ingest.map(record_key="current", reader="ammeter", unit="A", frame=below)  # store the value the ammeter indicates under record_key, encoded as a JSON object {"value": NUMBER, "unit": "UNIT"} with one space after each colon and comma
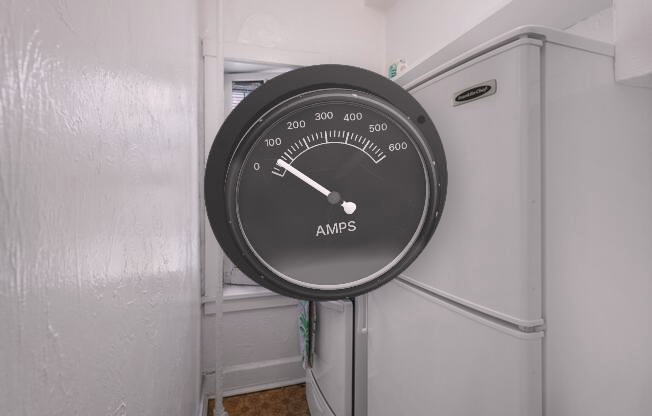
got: {"value": 60, "unit": "A"}
